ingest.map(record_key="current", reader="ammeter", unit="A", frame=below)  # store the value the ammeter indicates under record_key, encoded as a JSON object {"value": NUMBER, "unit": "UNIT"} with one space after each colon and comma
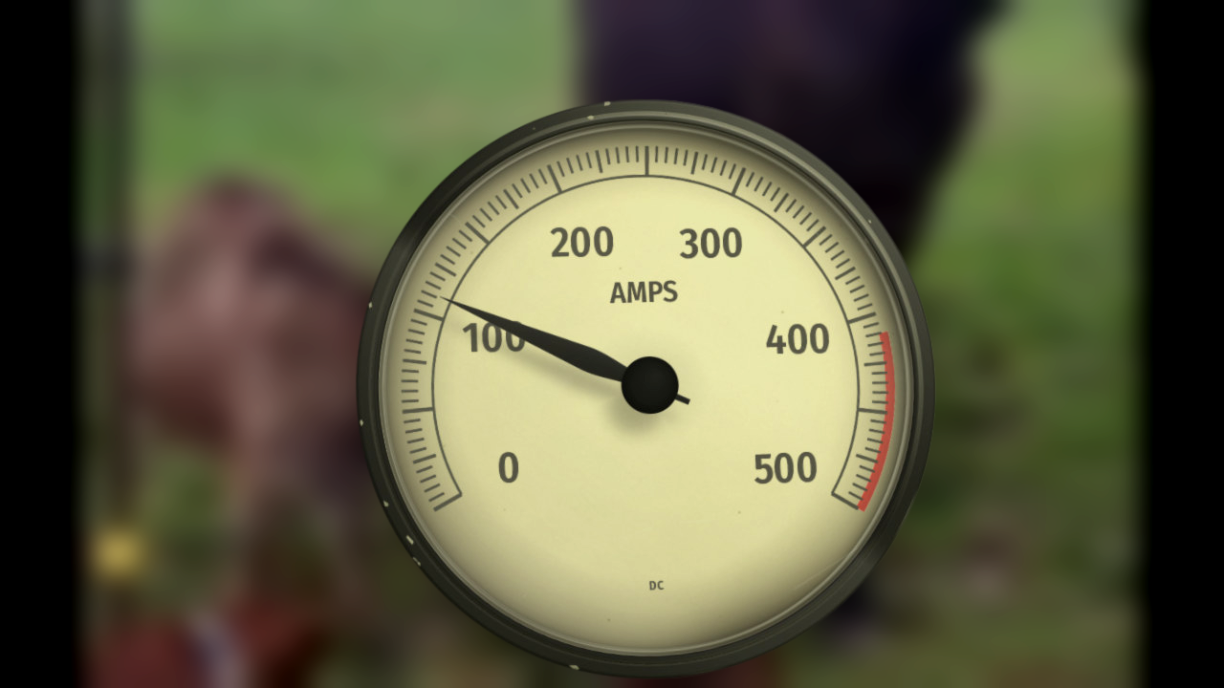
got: {"value": 110, "unit": "A"}
